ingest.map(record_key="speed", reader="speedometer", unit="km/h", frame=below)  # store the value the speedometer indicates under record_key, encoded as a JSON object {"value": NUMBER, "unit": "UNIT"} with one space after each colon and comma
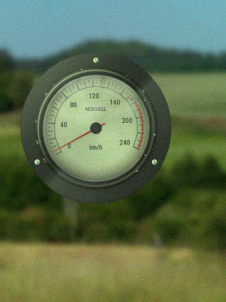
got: {"value": 5, "unit": "km/h"}
